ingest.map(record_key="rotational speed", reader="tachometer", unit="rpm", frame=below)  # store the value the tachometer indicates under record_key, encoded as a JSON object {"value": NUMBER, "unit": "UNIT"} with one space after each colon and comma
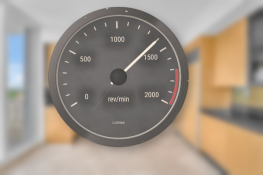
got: {"value": 1400, "unit": "rpm"}
